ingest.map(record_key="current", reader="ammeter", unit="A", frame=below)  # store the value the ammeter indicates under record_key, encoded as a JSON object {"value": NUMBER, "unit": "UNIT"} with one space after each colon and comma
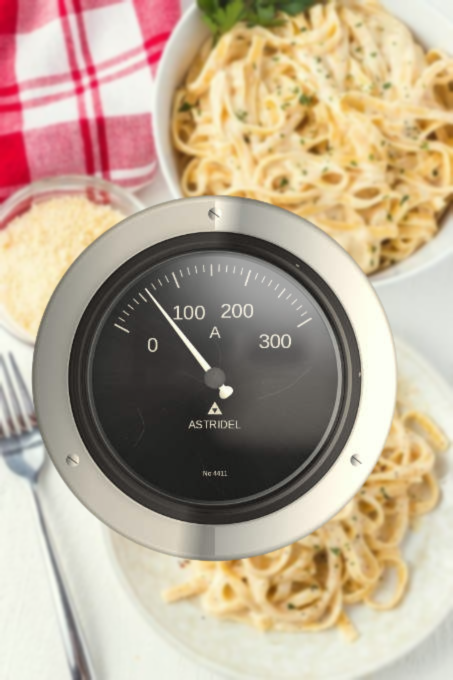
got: {"value": 60, "unit": "A"}
